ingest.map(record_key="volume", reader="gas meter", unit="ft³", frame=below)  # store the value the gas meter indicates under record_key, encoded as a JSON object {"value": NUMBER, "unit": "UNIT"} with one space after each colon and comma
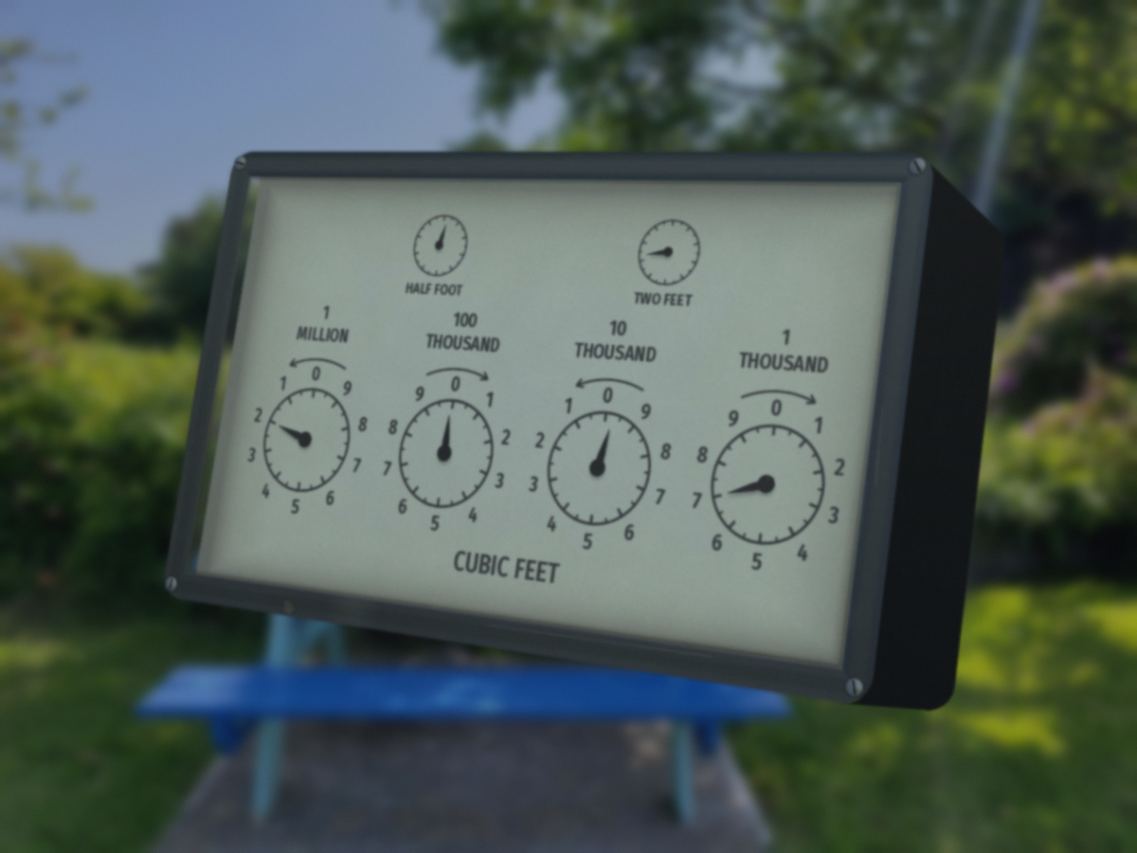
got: {"value": 199700, "unit": "ft³"}
